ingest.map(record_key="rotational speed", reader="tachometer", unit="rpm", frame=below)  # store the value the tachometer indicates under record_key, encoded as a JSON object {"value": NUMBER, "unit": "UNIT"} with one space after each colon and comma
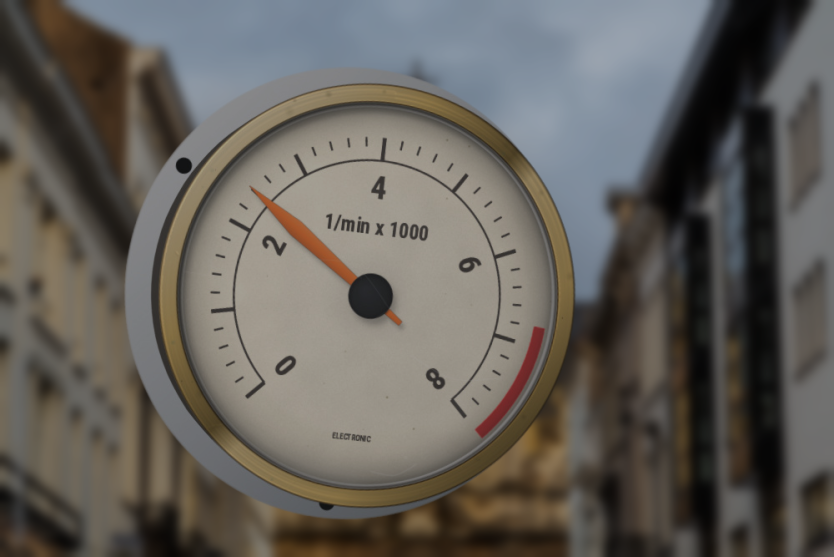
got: {"value": 2400, "unit": "rpm"}
